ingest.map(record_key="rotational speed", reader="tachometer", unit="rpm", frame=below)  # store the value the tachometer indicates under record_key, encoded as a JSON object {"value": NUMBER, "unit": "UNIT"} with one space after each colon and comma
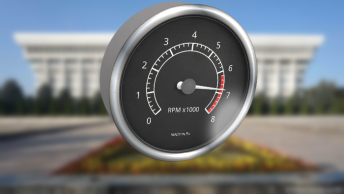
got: {"value": 6800, "unit": "rpm"}
